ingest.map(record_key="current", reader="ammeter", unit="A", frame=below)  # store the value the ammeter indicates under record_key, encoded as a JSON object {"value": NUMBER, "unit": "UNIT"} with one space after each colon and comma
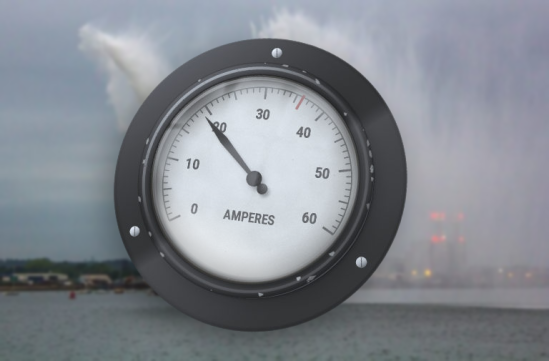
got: {"value": 19, "unit": "A"}
